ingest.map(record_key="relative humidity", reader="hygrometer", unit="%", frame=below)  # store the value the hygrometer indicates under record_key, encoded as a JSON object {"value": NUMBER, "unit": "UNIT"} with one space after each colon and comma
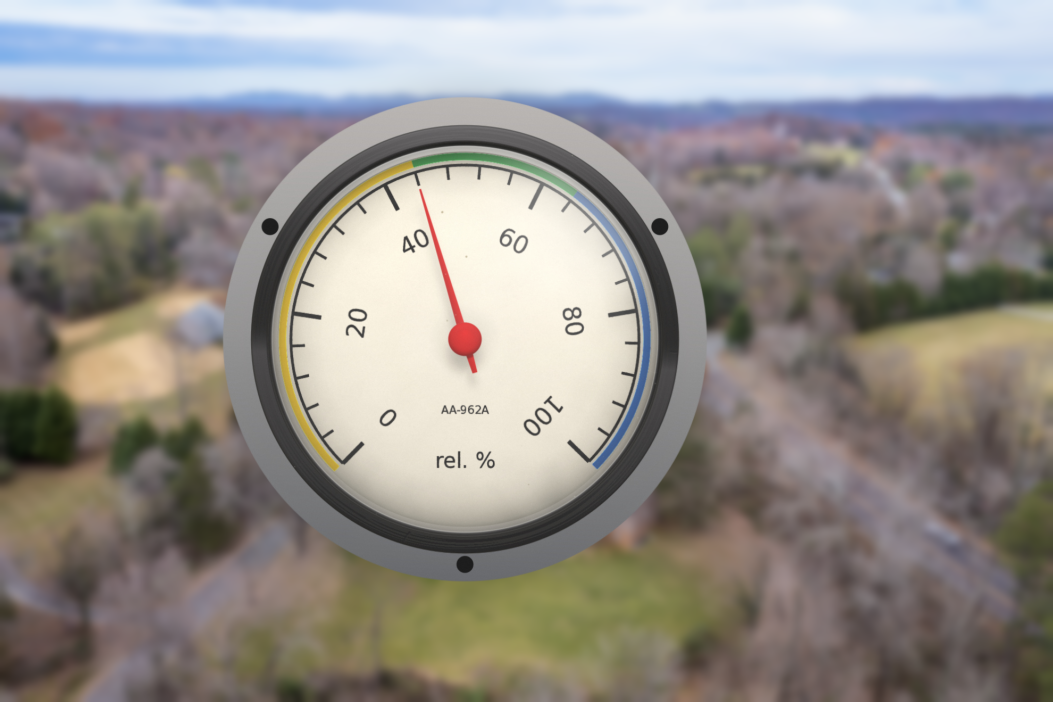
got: {"value": 44, "unit": "%"}
